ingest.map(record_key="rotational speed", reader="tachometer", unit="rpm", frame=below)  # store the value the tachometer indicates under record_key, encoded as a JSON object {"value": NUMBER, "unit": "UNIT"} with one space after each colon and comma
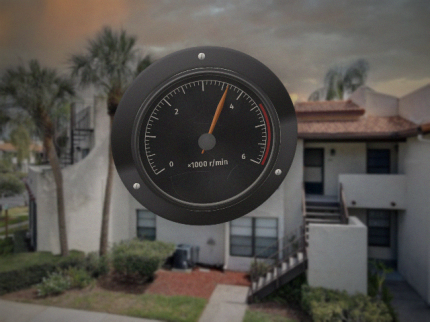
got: {"value": 3600, "unit": "rpm"}
